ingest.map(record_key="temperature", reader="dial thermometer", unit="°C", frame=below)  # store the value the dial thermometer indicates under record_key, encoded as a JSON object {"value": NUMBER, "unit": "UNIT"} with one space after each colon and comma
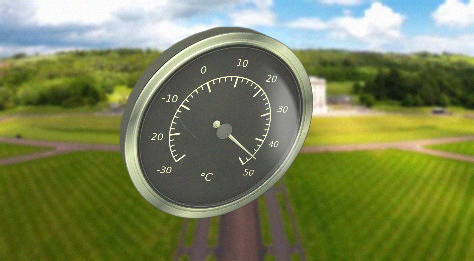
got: {"value": 46, "unit": "°C"}
